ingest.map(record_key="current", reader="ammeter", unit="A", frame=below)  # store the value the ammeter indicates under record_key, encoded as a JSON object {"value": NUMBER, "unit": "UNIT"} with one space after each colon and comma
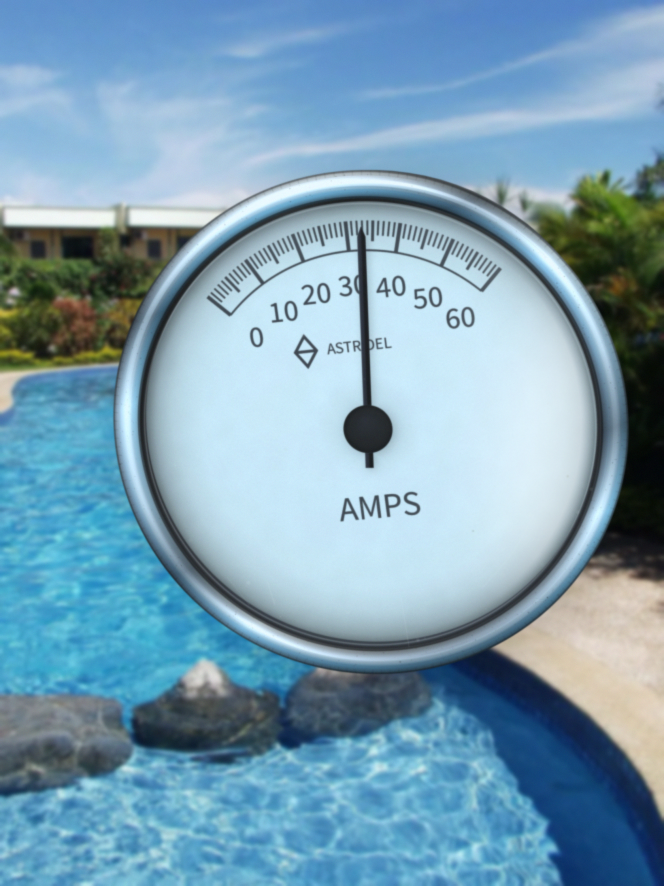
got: {"value": 33, "unit": "A"}
